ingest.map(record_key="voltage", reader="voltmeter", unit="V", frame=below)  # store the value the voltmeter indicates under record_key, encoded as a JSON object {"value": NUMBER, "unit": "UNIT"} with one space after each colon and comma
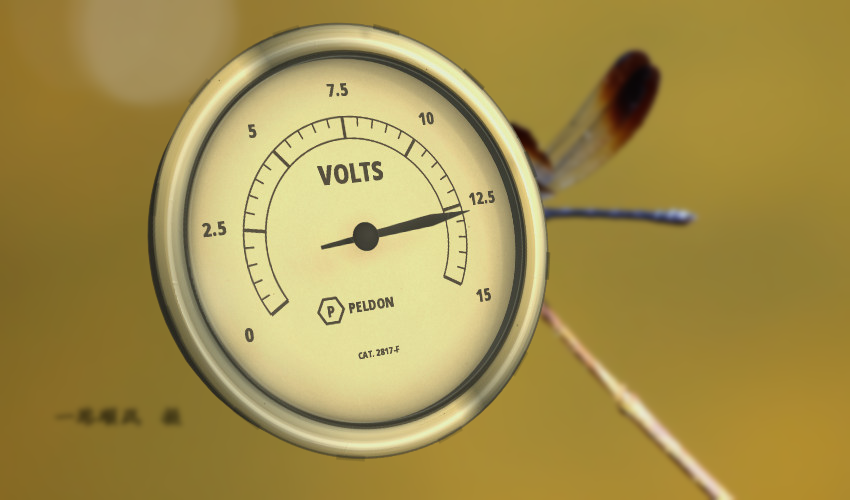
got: {"value": 12.75, "unit": "V"}
